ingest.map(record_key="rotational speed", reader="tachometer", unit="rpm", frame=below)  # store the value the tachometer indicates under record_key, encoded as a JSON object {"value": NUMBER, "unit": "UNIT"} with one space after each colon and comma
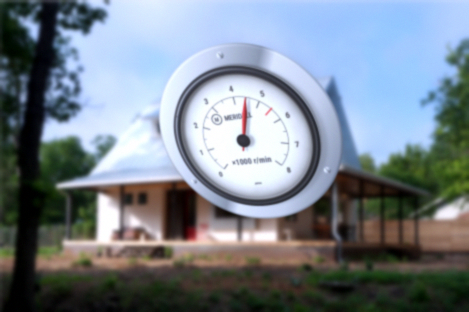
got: {"value": 4500, "unit": "rpm"}
